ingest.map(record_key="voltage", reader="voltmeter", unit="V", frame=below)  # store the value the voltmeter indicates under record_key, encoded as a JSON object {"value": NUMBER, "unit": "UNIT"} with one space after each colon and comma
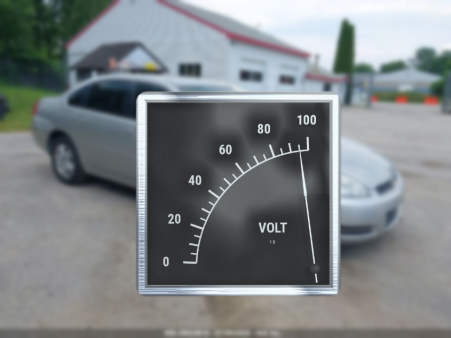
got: {"value": 95, "unit": "V"}
